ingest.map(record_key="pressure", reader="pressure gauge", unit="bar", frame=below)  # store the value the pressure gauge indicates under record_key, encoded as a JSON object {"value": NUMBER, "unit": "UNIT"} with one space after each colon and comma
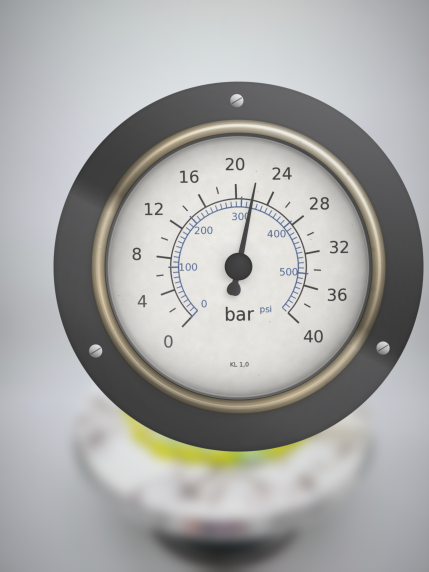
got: {"value": 22, "unit": "bar"}
